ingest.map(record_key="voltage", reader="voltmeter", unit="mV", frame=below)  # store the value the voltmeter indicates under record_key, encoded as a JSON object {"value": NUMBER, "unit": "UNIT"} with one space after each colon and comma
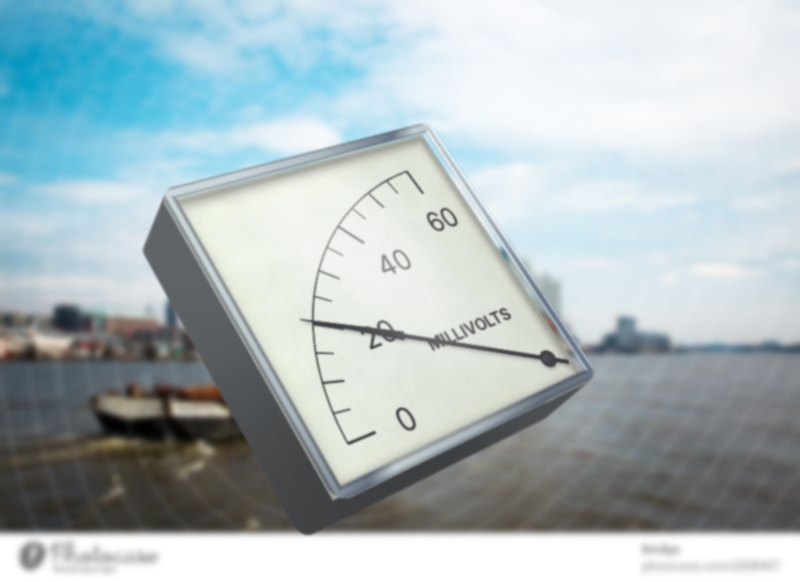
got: {"value": 20, "unit": "mV"}
